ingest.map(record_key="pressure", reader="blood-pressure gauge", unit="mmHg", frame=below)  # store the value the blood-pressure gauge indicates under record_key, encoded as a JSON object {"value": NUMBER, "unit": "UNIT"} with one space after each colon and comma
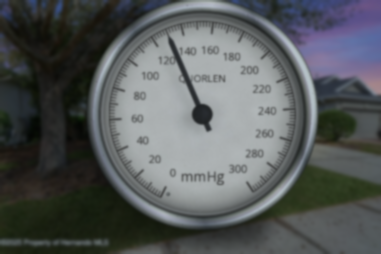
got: {"value": 130, "unit": "mmHg"}
